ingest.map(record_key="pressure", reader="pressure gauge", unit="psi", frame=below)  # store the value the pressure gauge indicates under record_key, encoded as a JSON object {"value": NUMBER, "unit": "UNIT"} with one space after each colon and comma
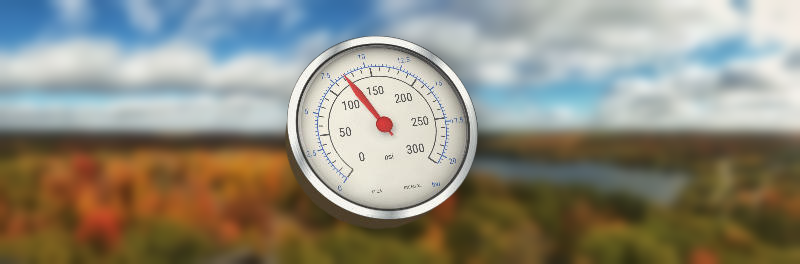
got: {"value": 120, "unit": "psi"}
